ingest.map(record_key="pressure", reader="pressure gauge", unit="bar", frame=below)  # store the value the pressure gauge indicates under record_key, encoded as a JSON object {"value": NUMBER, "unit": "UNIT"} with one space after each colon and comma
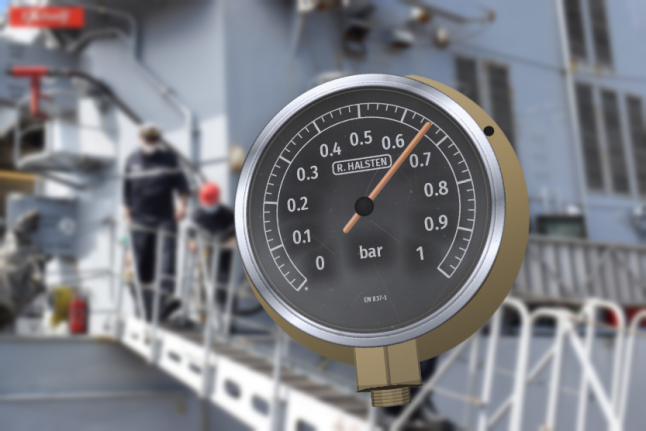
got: {"value": 0.66, "unit": "bar"}
